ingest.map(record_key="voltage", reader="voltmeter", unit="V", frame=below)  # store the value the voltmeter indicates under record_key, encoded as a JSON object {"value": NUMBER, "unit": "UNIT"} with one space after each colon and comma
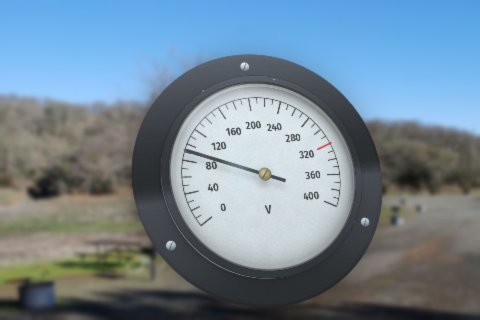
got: {"value": 90, "unit": "V"}
